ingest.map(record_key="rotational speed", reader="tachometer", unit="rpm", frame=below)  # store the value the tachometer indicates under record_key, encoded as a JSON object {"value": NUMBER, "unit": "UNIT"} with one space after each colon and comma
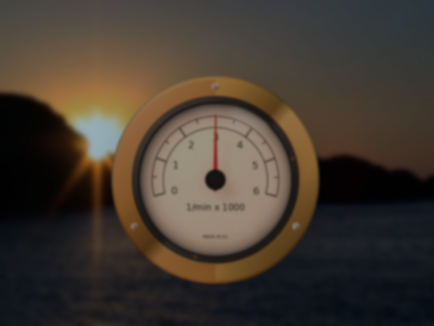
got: {"value": 3000, "unit": "rpm"}
